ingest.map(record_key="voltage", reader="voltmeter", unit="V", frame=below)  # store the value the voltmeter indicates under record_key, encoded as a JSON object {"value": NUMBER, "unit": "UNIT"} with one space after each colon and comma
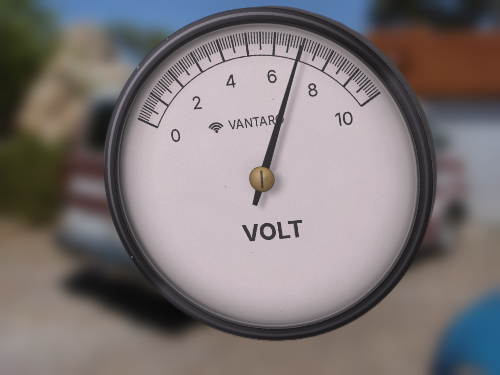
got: {"value": 7, "unit": "V"}
